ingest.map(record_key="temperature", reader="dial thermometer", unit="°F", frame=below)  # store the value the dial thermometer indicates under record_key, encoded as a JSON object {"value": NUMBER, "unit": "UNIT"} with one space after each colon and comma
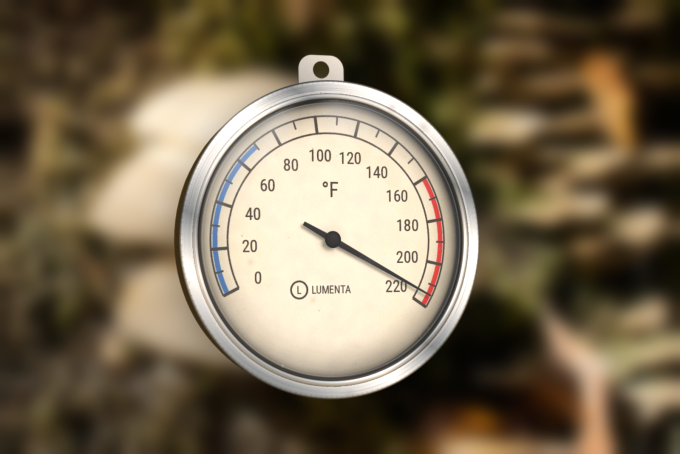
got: {"value": 215, "unit": "°F"}
